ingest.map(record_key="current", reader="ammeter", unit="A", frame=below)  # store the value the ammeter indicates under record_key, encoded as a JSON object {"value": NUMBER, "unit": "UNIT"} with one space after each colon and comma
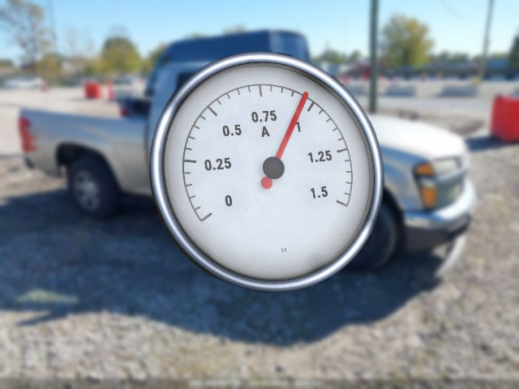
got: {"value": 0.95, "unit": "A"}
